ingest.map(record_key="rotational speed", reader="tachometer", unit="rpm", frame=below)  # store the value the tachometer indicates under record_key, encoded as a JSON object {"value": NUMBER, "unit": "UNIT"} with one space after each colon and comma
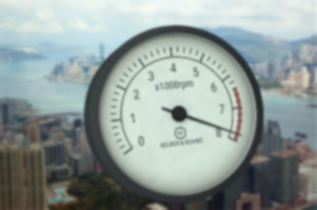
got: {"value": 7800, "unit": "rpm"}
